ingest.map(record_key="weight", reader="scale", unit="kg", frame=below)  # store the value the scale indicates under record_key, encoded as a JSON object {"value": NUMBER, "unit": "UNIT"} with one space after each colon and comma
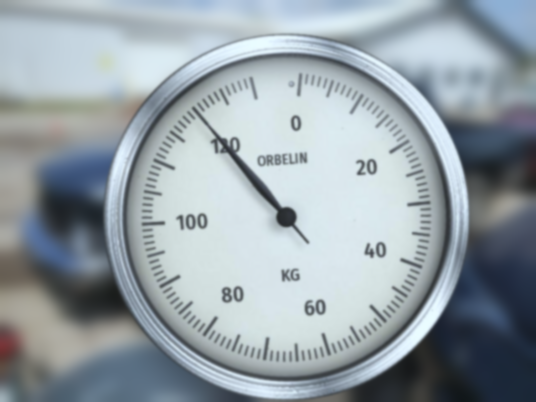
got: {"value": 120, "unit": "kg"}
